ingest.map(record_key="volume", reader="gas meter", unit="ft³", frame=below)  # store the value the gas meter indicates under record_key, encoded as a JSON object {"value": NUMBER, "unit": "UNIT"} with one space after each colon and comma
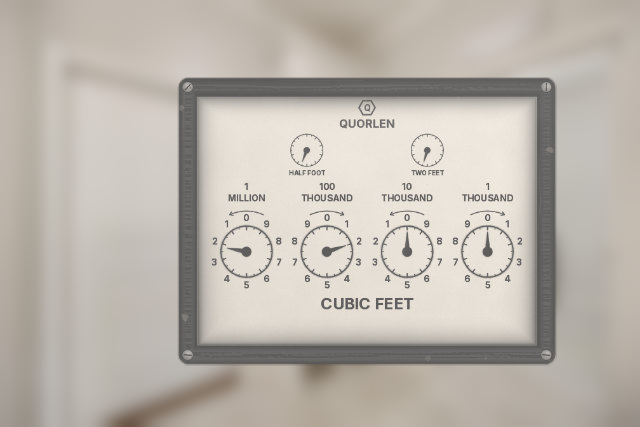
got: {"value": 220000, "unit": "ft³"}
